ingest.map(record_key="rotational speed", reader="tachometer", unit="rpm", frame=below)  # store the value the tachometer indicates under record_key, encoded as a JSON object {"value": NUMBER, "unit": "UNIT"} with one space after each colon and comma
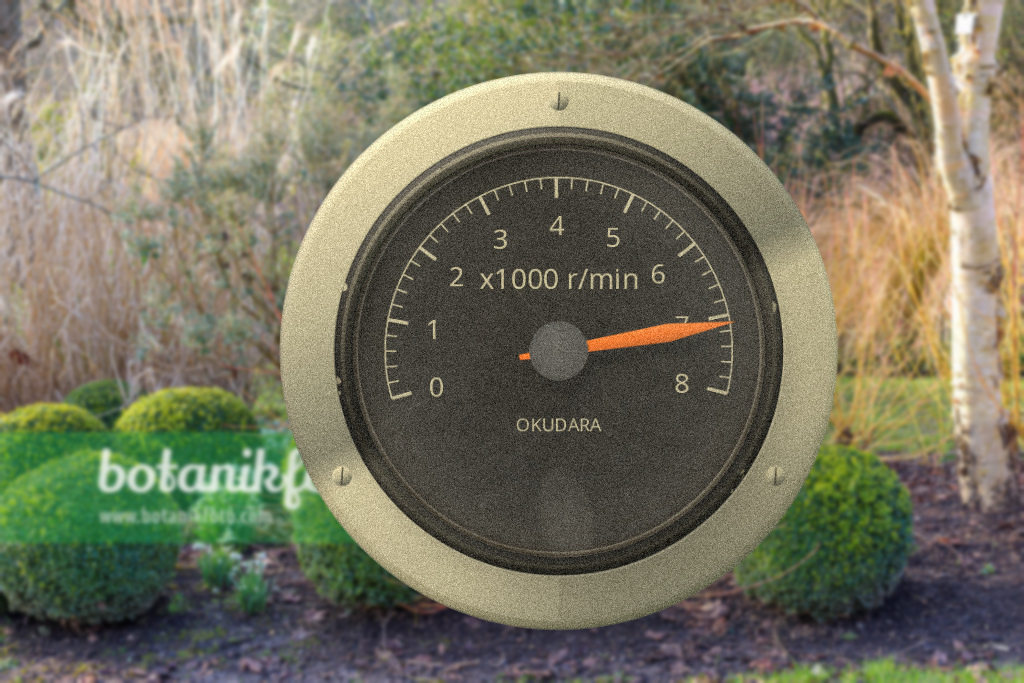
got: {"value": 7100, "unit": "rpm"}
